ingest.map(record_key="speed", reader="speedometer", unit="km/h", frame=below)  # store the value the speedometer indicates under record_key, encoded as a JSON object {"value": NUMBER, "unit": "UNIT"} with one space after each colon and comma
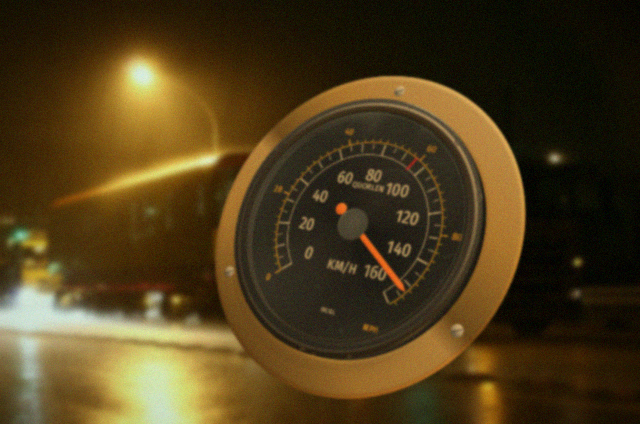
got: {"value": 152.5, "unit": "km/h"}
